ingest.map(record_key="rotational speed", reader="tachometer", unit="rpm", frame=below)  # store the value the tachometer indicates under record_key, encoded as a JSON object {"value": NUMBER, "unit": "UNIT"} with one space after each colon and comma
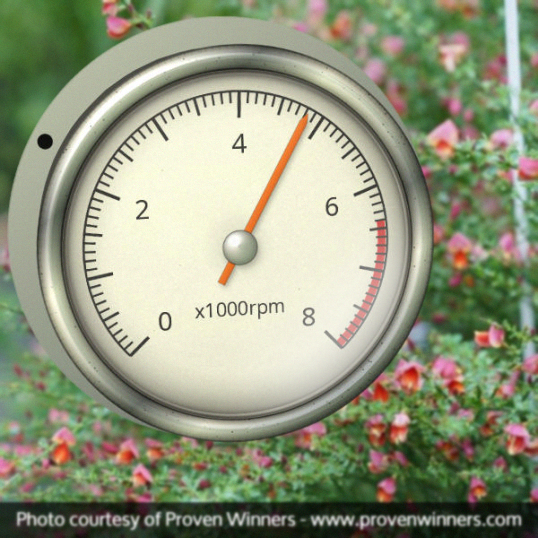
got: {"value": 4800, "unit": "rpm"}
